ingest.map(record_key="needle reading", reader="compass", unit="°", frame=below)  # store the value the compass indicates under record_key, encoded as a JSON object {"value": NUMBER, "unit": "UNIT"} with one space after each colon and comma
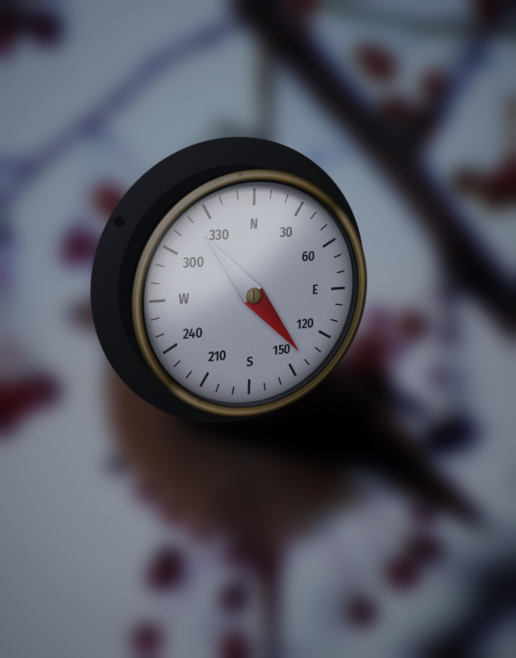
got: {"value": 140, "unit": "°"}
